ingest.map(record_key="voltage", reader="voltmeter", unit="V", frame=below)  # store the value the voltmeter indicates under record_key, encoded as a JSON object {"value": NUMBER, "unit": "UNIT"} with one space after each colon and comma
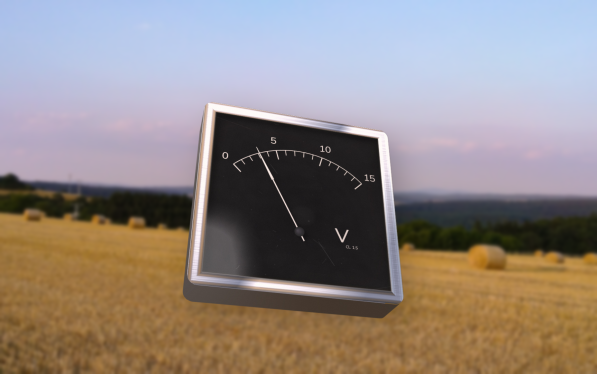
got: {"value": 3, "unit": "V"}
